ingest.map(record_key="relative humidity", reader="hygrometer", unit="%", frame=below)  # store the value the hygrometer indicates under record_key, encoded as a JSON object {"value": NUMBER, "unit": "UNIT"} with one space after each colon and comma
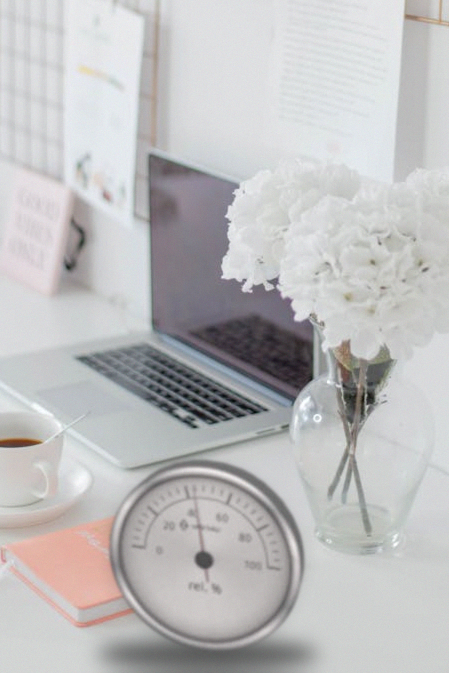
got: {"value": 44, "unit": "%"}
